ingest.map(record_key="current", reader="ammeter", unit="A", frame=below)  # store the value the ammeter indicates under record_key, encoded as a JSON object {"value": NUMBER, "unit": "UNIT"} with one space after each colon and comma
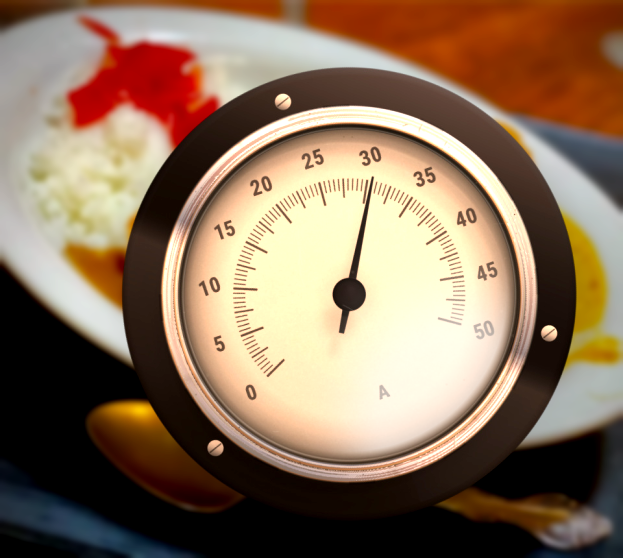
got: {"value": 30.5, "unit": "A"}
